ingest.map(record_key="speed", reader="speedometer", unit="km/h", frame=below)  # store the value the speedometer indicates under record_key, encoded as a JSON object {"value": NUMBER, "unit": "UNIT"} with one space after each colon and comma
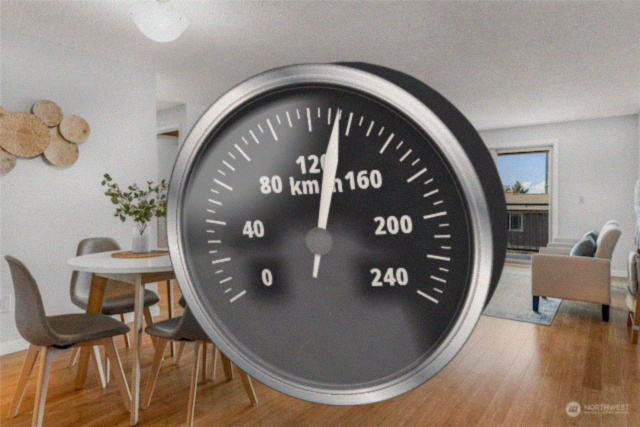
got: {"value": 135, "unit": "km/h"}
